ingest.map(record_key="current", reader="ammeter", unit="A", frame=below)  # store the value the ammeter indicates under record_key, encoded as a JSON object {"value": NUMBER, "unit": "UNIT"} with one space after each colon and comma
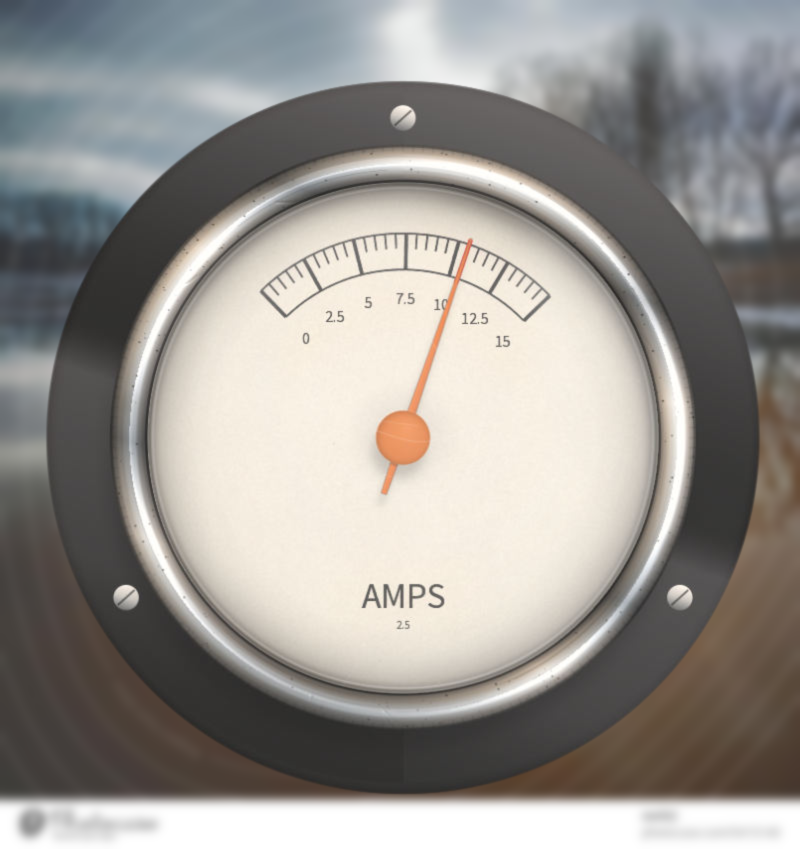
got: {"value": 10.5, "unit": "A"}
